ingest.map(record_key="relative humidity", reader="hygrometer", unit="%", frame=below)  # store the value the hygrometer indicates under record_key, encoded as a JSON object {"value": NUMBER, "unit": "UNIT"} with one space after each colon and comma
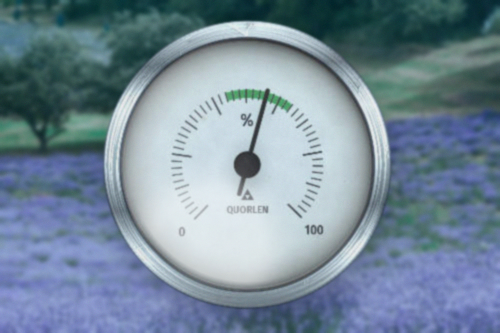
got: {"value": 56, "unit": "%"}
